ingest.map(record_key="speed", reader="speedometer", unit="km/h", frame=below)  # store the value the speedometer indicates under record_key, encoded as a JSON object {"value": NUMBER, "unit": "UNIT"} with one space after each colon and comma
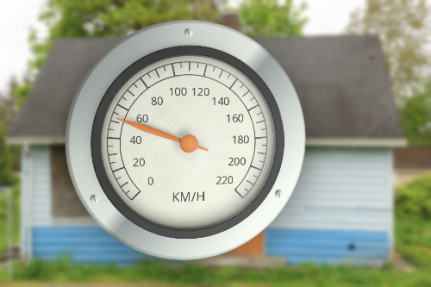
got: {"value": 52.5, "unit": "km/h"}
